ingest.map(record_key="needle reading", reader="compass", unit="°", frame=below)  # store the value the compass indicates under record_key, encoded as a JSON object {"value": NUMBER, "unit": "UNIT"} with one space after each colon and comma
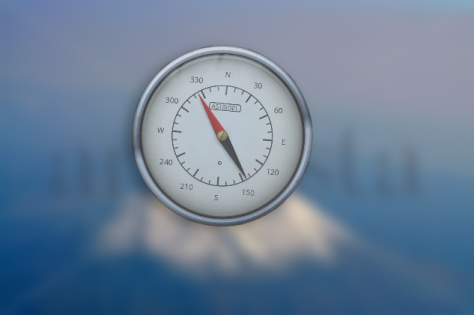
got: {"value": 325, "unit": "°"}
